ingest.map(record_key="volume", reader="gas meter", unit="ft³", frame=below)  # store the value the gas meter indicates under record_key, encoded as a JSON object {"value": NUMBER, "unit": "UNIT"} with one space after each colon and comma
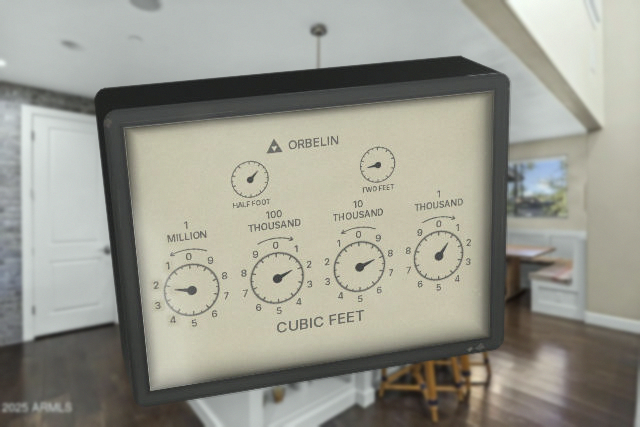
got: {"value": 218100, "unit": "ft³"}
